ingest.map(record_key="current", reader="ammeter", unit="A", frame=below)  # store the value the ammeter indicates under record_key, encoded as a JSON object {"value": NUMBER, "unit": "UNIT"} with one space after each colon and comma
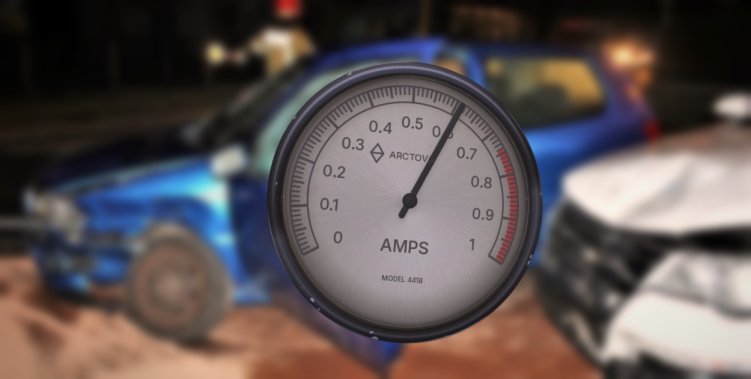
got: {"value": 0.61, "unit": "A"}
